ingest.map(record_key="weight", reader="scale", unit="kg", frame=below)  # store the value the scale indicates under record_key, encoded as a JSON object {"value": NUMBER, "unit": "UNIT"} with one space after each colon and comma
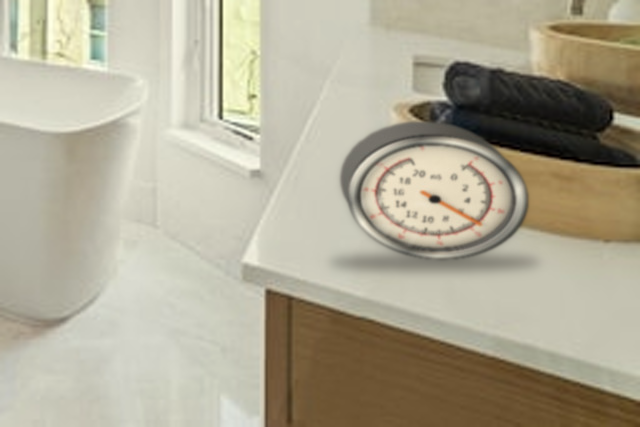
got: {"value": 6, "unit": "kg"}
